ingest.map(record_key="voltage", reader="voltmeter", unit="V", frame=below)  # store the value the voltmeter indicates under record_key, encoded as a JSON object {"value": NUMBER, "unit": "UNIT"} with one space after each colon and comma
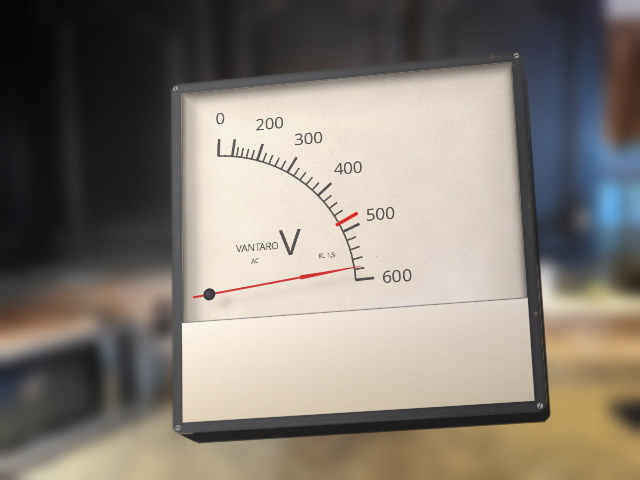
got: {"value": 580, "unit": "V"}
